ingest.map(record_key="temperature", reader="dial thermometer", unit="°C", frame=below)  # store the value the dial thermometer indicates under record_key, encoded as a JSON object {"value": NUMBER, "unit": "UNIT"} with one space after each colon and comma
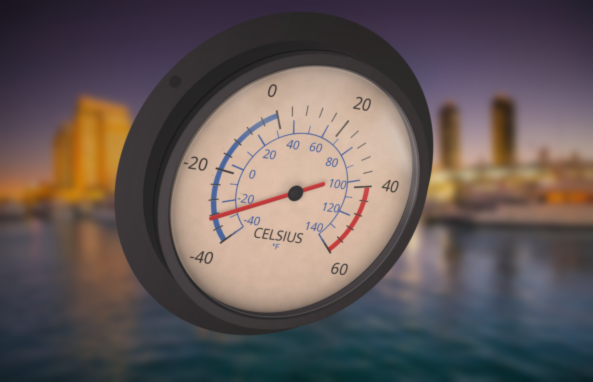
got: {"value": -32, "unit": "°C"}
